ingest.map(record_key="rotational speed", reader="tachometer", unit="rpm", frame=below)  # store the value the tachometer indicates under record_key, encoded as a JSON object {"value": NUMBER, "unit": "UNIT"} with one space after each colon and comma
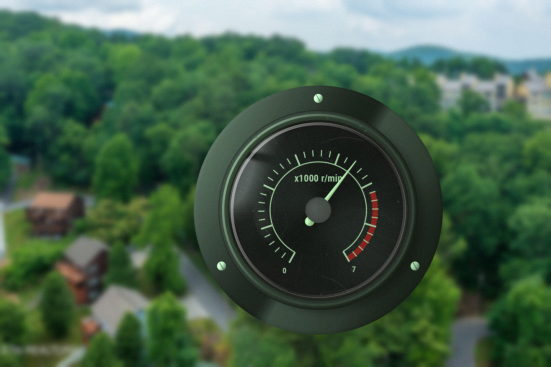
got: {"value": 4400, "unit": "rpm"}
